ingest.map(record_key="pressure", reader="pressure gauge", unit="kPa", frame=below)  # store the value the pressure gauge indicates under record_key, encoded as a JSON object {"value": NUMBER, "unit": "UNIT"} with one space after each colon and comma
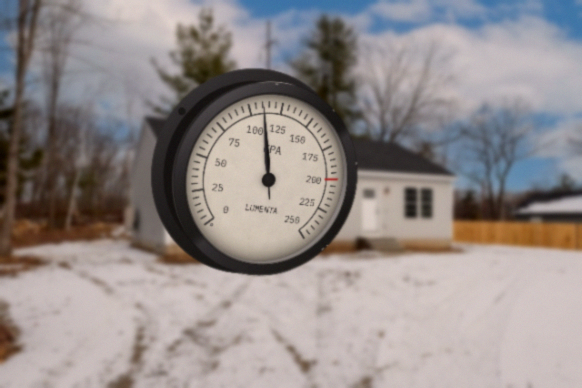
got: {"value": 110, "unit": "kPa"}
